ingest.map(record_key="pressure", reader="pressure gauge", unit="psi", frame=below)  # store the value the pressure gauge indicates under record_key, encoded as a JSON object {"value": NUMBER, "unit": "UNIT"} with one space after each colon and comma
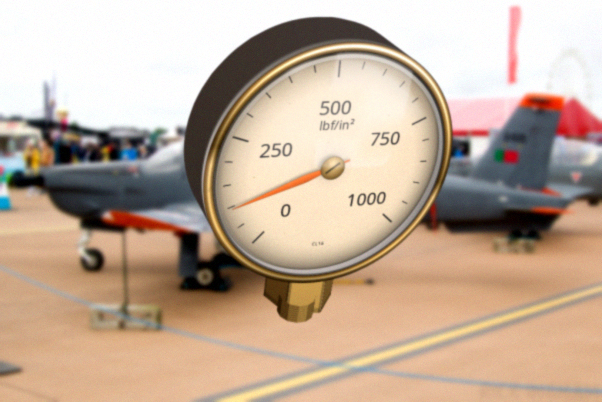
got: {"value": 100, "unit": "psi"}
